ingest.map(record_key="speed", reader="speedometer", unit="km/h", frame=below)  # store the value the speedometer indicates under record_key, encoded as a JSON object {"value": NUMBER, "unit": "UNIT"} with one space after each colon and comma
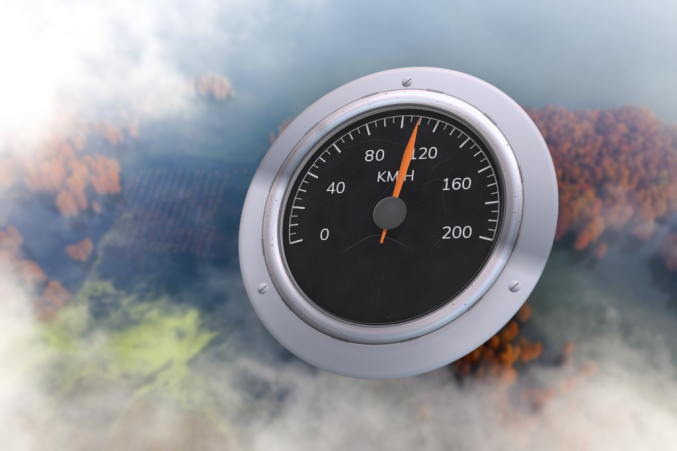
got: {"value": 110, "unit": "km/h"}
